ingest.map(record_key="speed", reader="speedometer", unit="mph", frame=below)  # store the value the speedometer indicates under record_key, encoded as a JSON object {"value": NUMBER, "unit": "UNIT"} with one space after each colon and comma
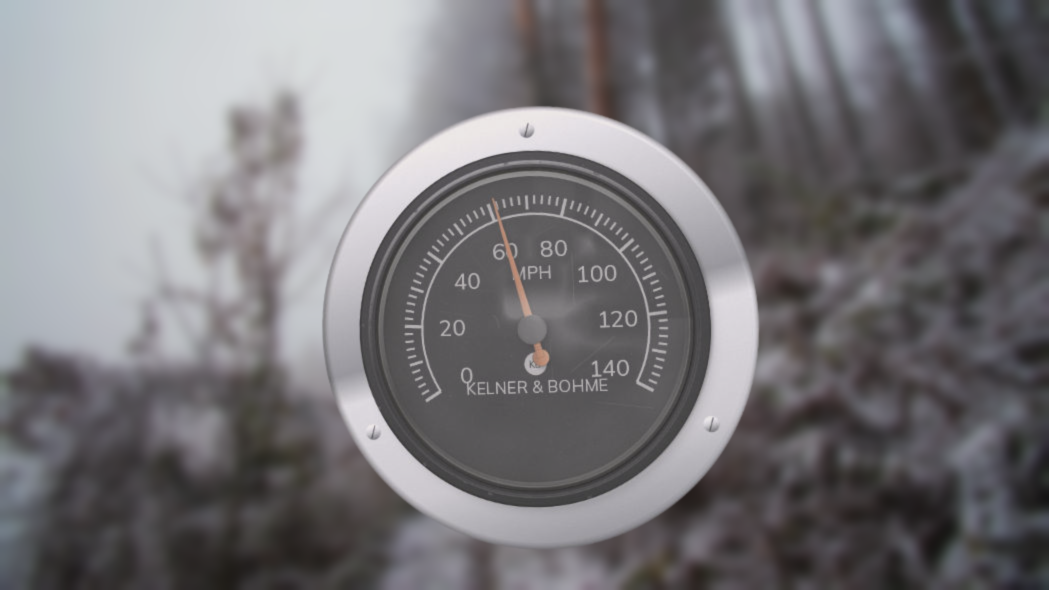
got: {"value": 62, "unit": "mph"}
